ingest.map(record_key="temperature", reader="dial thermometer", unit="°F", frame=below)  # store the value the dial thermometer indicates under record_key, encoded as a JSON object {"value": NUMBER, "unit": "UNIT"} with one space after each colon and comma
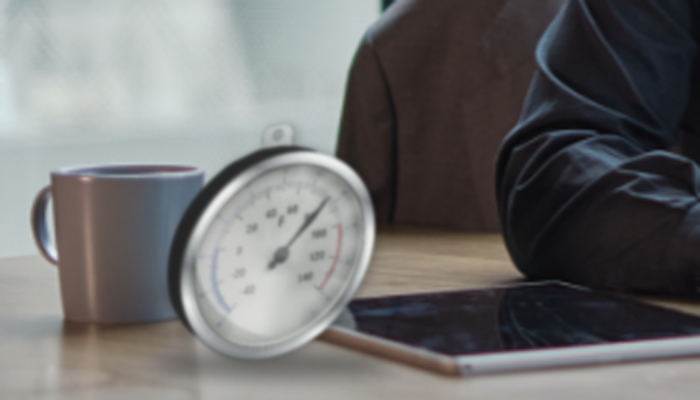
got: {"value": 80, "unit": "°F"}
